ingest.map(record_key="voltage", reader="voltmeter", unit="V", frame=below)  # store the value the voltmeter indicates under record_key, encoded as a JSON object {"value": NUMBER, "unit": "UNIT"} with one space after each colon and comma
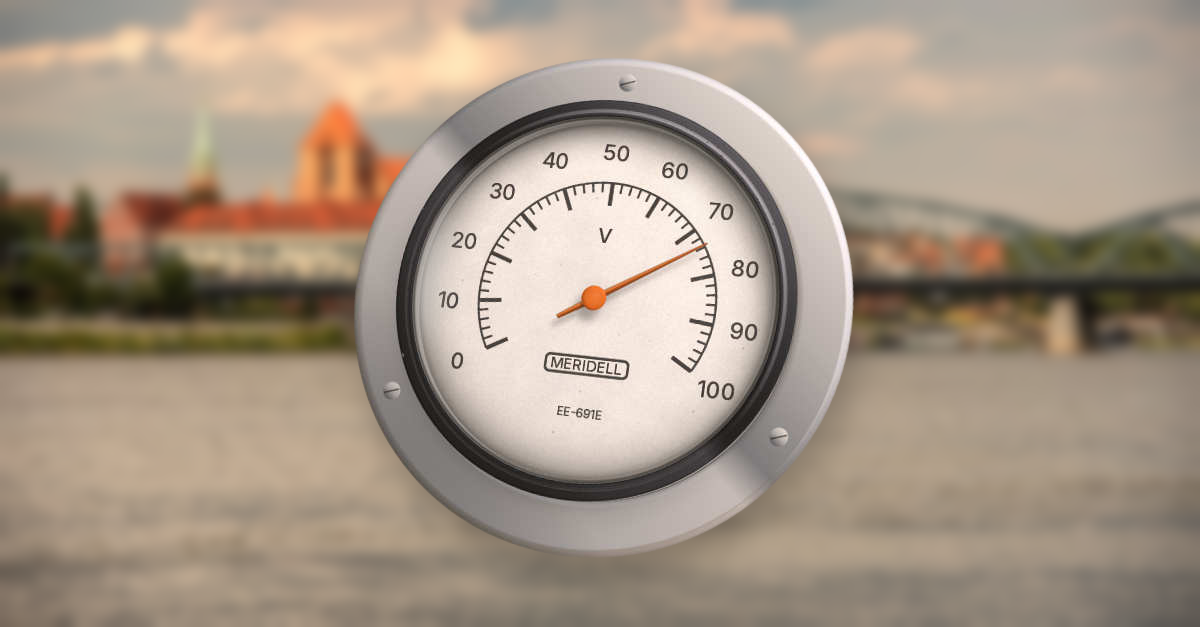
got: {"value": 74, "unit": "V"}
